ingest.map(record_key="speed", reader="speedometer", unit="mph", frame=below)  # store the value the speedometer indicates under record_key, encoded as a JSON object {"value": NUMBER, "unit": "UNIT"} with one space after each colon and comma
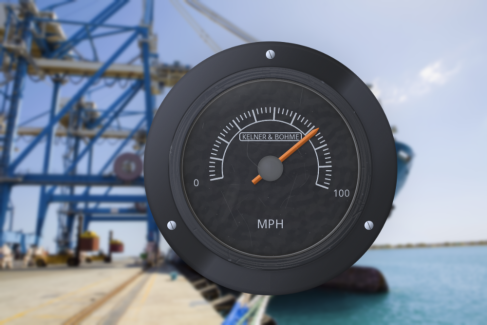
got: {"value": 72, "unit": "mph"}
